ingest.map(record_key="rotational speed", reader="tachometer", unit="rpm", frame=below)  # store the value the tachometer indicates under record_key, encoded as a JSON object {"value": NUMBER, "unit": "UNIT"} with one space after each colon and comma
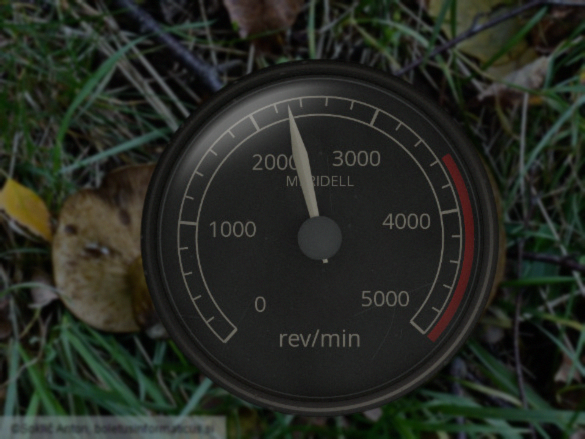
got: {"value": 2300, "unit": "rpm"}
